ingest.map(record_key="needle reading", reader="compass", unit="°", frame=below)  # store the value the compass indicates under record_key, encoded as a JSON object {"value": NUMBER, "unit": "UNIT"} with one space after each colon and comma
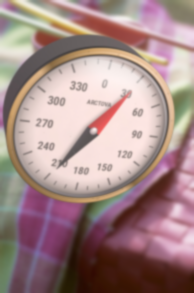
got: {"value": 30, "unit": "°"}
